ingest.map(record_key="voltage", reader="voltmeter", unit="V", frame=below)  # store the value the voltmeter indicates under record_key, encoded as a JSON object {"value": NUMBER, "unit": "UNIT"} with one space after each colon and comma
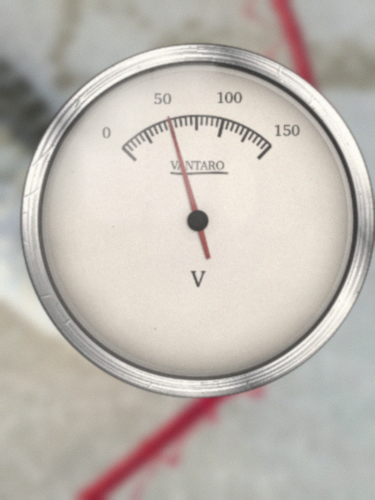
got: {"value": 50, "unit": "V"}
